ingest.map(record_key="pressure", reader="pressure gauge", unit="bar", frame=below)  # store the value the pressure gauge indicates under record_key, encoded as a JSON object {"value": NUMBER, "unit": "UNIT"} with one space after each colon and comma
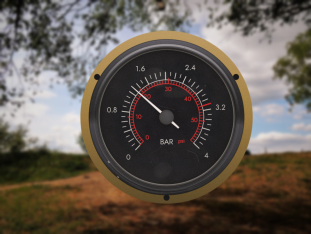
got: {"value": 1.3, "unit": "bar"}
